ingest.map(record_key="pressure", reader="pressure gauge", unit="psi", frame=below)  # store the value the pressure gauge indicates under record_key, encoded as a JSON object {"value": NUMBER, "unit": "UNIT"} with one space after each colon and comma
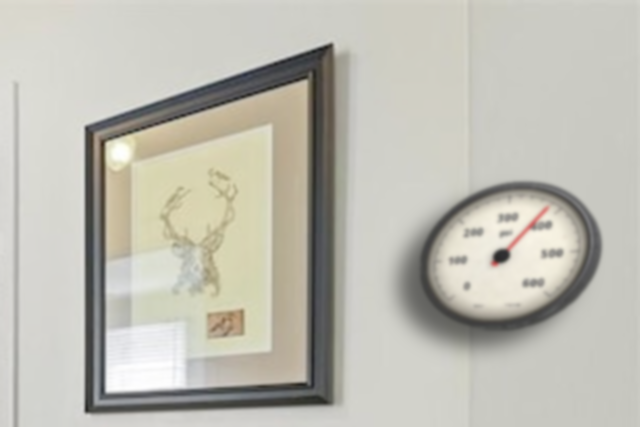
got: {"value": 380, "unit": "psi"}
